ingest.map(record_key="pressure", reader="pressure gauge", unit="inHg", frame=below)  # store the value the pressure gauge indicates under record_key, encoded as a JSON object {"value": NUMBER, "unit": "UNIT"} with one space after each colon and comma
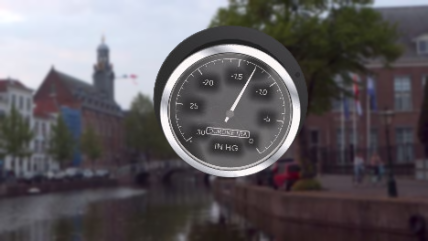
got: {"value": -13, "unit": "inHg"}
